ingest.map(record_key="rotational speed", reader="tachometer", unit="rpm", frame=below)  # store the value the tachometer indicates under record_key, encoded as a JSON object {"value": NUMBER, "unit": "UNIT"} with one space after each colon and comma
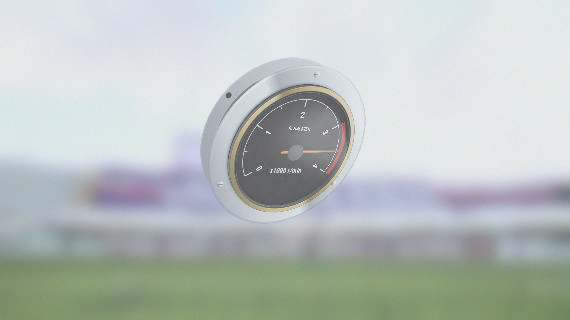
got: {"value": 3500, "unit": "rpm"}
